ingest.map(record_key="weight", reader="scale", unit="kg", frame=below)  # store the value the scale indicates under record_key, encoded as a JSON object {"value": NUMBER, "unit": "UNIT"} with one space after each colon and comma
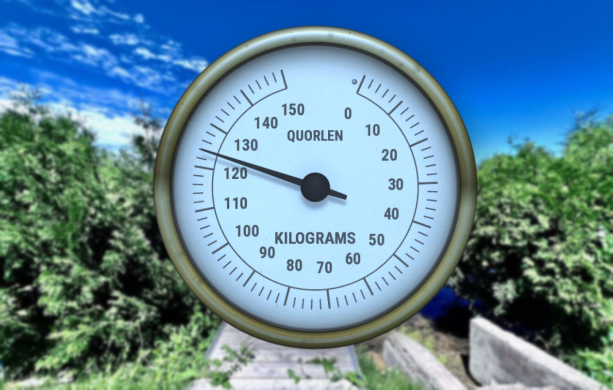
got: {"value": 124, "unit": "kg"}
